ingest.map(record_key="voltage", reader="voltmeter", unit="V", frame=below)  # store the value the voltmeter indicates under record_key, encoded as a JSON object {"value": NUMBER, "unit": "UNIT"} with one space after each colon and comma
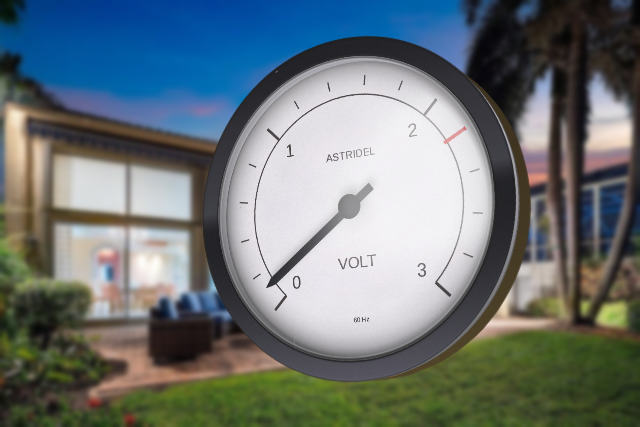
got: {"value": 0.1, "unit": "V"}
